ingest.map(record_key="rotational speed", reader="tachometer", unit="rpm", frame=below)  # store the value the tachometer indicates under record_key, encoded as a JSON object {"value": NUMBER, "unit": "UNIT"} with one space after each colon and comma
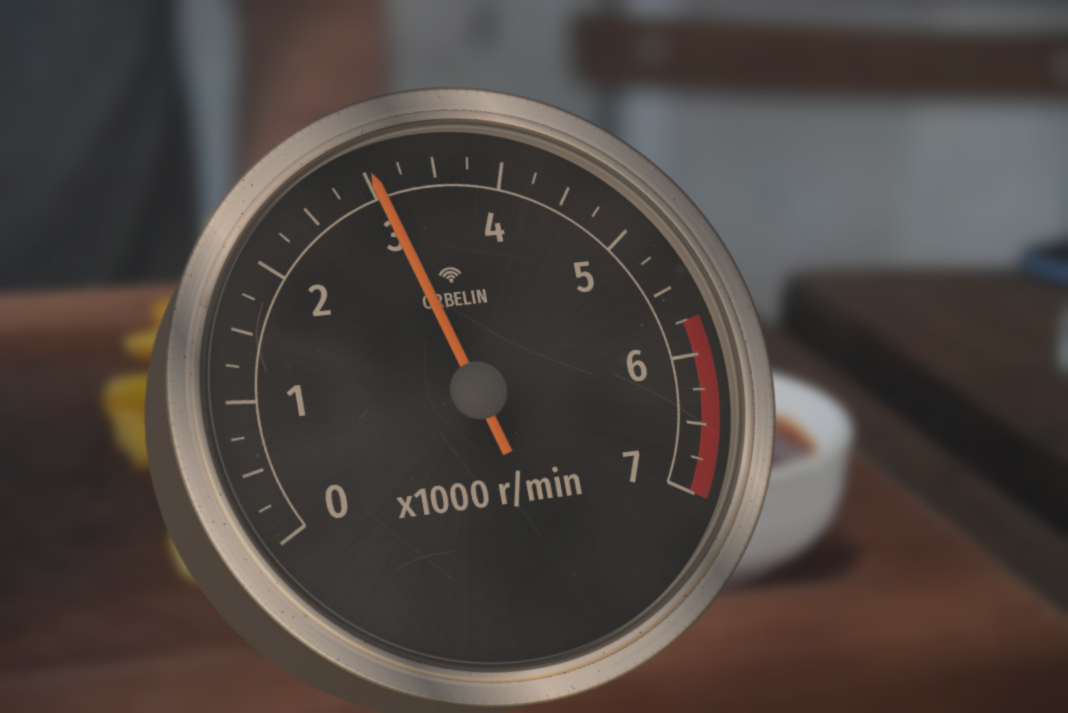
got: {"value": 3000, "unit": "rpm"}
